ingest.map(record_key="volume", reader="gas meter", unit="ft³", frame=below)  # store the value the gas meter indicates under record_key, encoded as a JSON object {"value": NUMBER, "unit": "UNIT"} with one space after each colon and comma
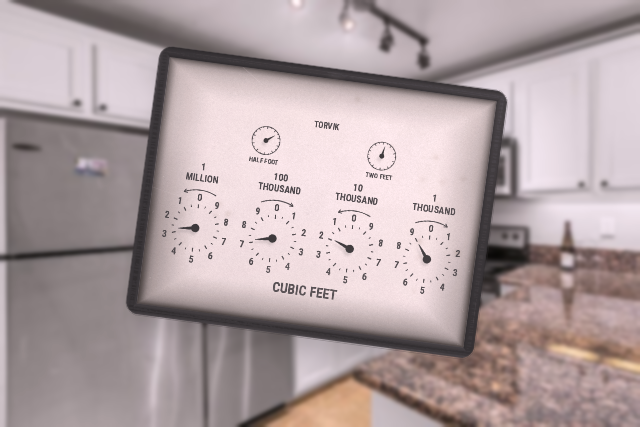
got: {"value": 271900, "unit": "ft³"}
